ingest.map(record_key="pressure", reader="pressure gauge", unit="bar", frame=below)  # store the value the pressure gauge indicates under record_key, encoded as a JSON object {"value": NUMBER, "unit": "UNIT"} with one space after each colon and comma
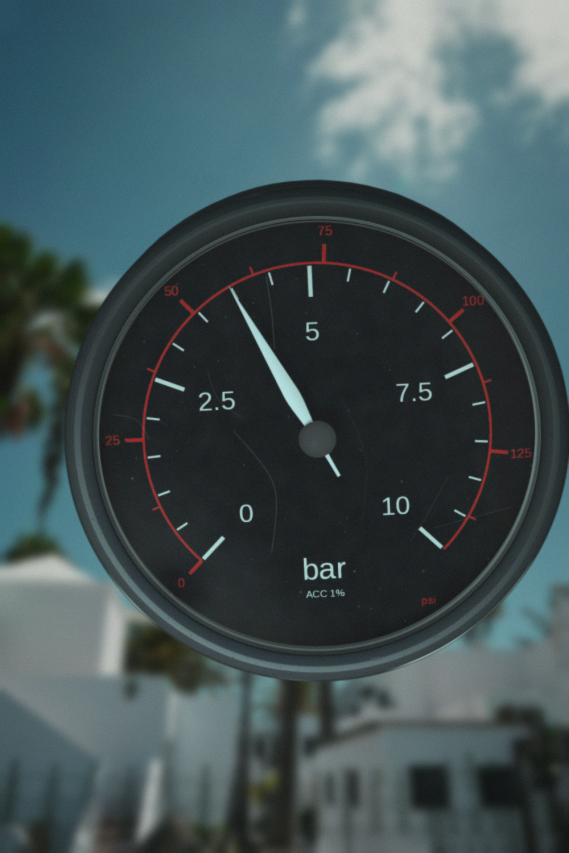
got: {"value": 4, "unit": "bar"}
